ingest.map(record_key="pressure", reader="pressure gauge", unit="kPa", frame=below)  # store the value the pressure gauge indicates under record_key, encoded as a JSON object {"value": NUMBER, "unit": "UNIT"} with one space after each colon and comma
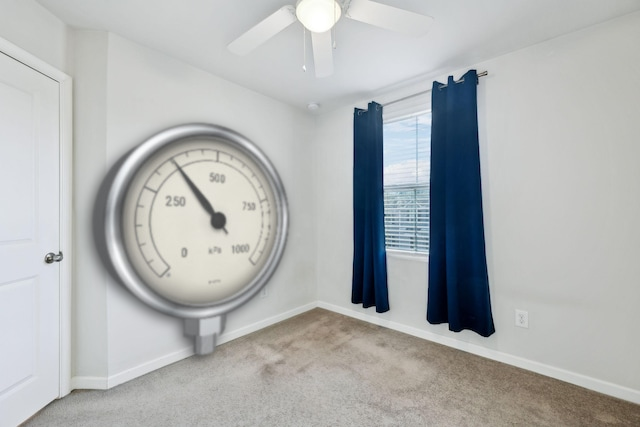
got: {"value": 350, "unit": "kPa"}
